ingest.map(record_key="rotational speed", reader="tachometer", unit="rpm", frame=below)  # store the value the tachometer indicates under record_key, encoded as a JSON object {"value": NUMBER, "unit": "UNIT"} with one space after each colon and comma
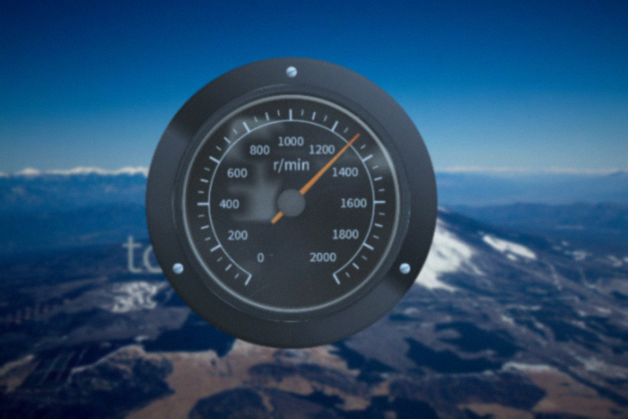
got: {"value": 1300, "unit": "rpm"}
